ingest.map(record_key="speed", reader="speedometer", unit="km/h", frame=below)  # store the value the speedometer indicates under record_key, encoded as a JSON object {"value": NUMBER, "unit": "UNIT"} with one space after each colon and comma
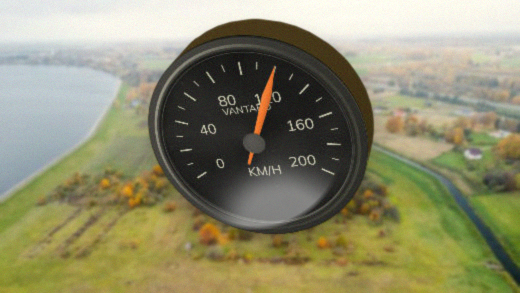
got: {"value": 120, "unit": "km/h"}
